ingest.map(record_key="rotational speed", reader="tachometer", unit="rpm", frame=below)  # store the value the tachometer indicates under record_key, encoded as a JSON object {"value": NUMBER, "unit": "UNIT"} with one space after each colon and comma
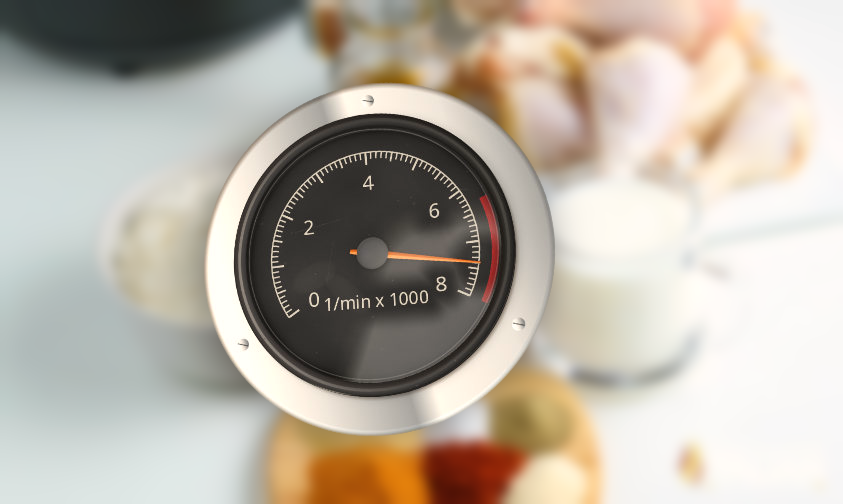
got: {"value": 7400, "unit": "rpm"}
